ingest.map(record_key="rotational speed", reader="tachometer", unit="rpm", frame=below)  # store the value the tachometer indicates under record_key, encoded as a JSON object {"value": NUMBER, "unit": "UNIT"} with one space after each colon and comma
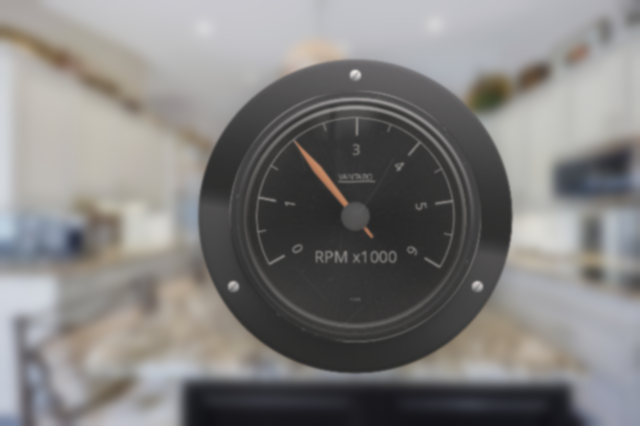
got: {"value": 2000, "unit": "rpm"}
